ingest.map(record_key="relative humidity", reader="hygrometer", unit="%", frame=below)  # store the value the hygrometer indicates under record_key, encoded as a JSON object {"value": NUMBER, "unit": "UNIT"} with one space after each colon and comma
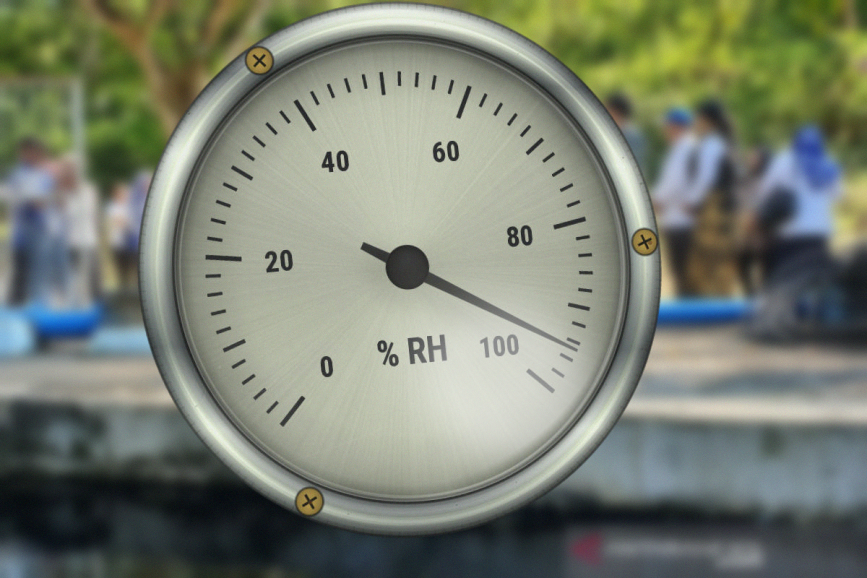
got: {"value": 95, "unit": "%"}
